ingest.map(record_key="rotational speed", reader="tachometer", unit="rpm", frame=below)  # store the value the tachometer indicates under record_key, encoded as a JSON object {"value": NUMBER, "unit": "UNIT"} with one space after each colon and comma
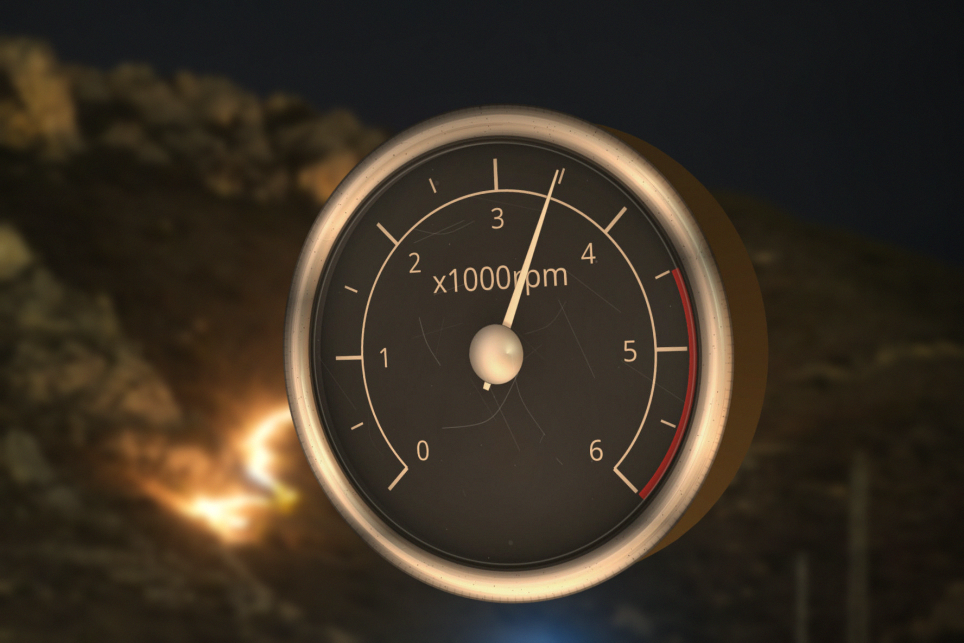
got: {"value": 3500, "unit": "rpm"}
